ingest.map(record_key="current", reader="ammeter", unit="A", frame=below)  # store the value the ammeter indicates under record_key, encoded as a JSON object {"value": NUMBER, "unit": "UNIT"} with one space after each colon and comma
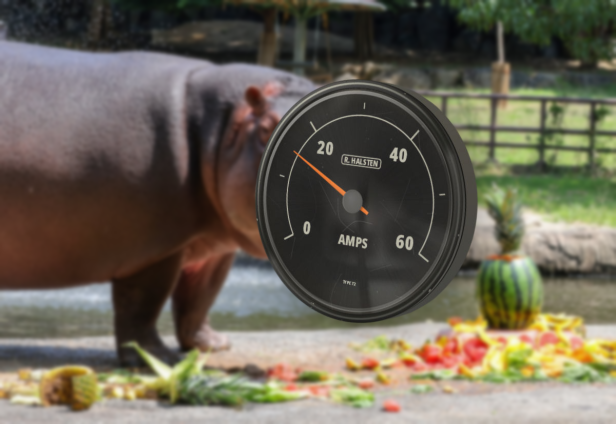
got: {"value": 15, "unit": "A"}
